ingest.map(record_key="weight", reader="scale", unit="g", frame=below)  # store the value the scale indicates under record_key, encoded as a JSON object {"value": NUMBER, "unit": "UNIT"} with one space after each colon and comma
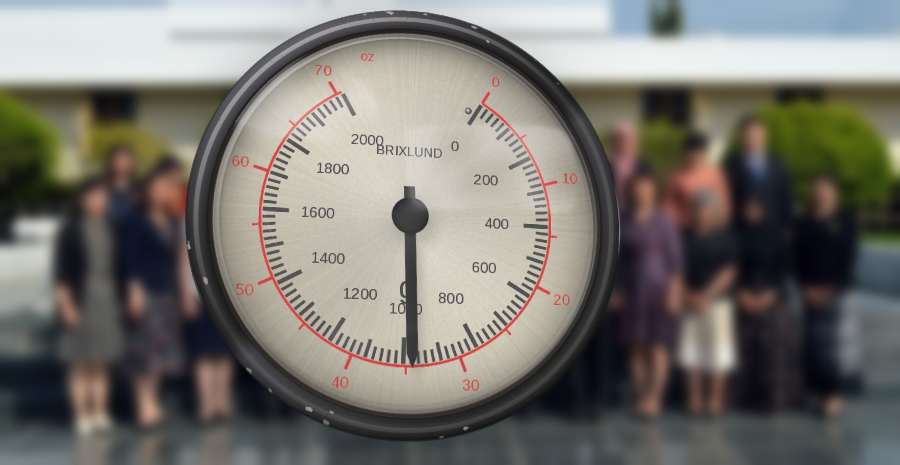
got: {"value": 980, "unit": "g"}
